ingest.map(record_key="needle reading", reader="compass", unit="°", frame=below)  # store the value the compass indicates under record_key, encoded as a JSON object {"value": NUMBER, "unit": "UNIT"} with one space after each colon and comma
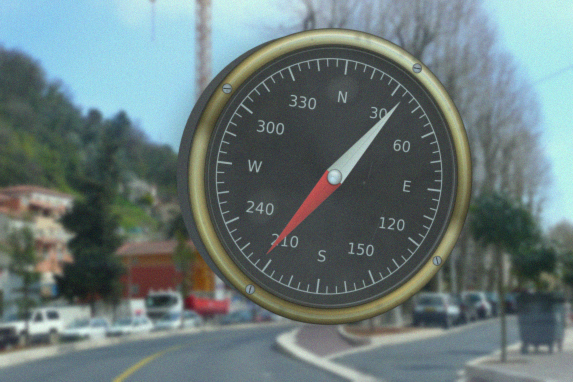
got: {"value": 215, "unit": "°"}
